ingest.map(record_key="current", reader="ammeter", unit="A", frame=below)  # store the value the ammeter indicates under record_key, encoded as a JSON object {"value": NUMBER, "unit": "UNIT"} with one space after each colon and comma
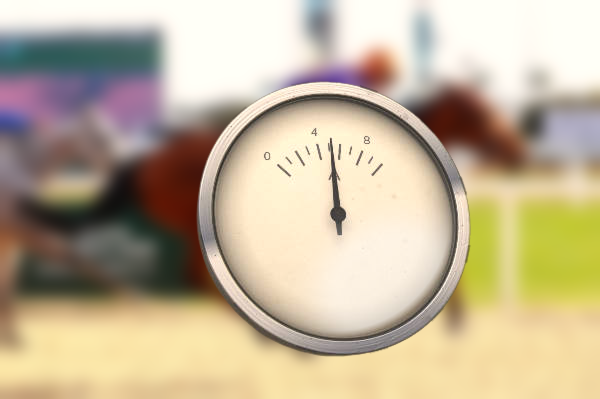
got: {"value": 5, "unit": "A"}
